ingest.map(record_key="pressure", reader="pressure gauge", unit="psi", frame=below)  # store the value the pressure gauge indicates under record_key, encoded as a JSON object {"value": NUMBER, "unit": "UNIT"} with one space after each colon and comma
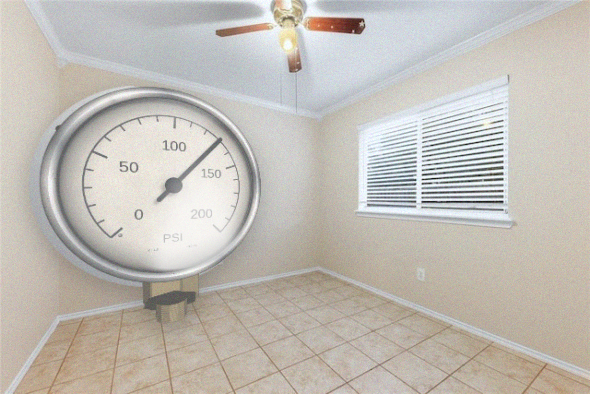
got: {"value": 130, "unit": "psi"}
